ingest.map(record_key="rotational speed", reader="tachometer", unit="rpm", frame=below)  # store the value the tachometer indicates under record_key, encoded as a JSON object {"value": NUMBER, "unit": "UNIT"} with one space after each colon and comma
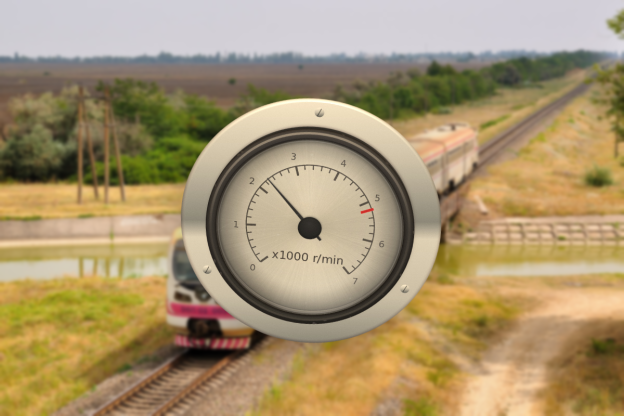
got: {"value": 2300, "unit": "rpm"}
